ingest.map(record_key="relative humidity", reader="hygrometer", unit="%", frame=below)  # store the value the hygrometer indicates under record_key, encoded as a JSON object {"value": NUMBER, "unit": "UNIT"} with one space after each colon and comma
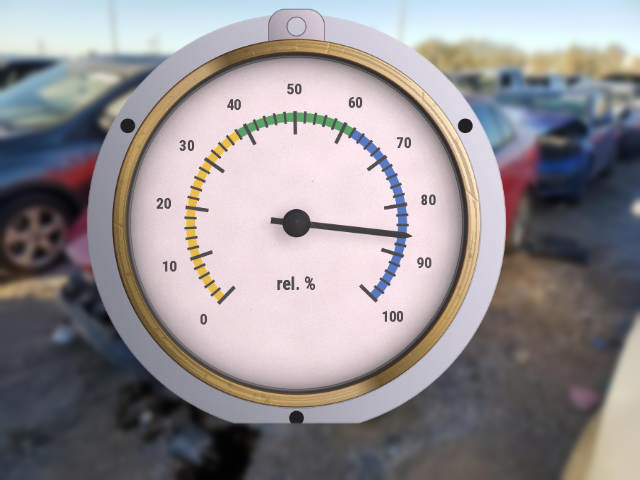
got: {"value": 86, "unit": "%"}
